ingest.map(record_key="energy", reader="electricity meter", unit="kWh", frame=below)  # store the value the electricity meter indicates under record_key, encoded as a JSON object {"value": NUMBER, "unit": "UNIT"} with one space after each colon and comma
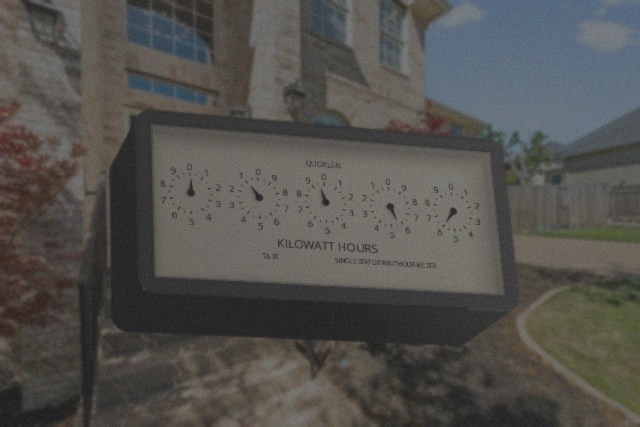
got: {"value": 956, "unit": "kWh"}
